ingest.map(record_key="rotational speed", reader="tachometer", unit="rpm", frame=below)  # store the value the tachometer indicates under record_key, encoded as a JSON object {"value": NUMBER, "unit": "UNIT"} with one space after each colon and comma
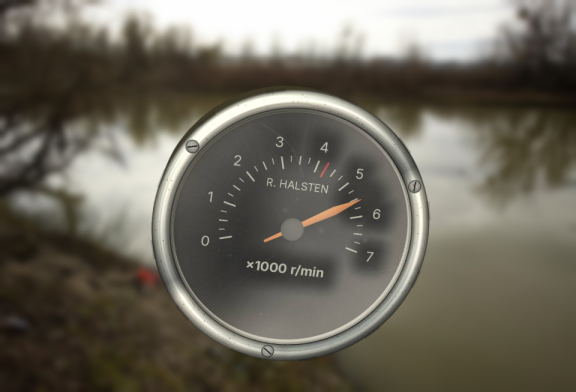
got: {"value": 5500, "unit": "rpm"}
